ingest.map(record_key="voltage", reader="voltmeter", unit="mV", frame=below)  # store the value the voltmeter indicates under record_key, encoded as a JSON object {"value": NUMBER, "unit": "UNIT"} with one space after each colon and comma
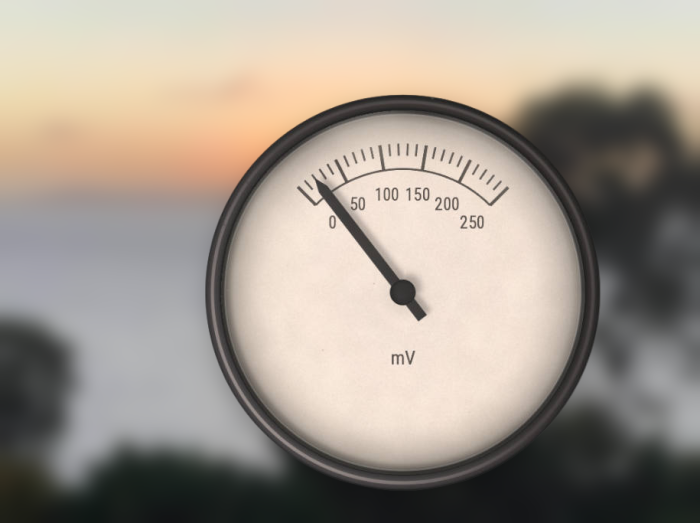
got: {"value": 20, "unit": "mV"}
